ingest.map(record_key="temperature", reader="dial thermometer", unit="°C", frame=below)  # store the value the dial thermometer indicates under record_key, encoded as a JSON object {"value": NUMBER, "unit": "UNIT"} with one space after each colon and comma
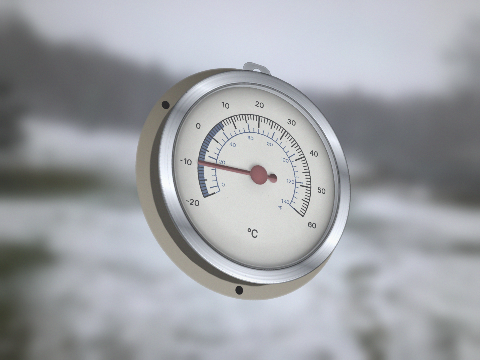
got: {"value": -10, "unit": "°C"}
